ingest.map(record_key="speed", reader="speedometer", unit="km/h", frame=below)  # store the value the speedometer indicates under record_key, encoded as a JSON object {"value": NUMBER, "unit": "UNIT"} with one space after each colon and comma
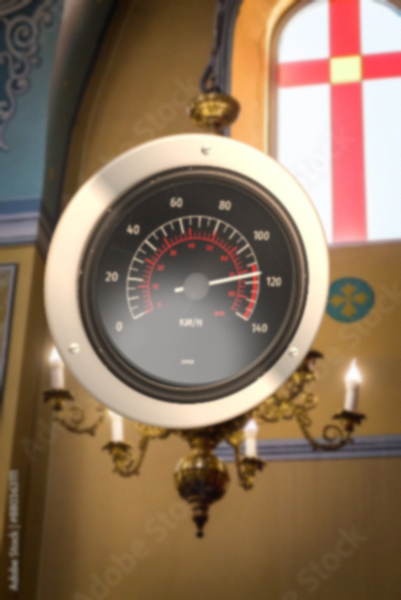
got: {"value": 115, "unit": "km/h"}
